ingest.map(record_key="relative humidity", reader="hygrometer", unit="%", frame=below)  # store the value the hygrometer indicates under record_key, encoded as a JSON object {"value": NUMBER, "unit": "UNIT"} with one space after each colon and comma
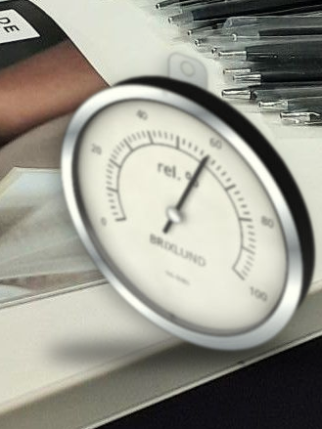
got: {"value": 60, "unit": "%"}
